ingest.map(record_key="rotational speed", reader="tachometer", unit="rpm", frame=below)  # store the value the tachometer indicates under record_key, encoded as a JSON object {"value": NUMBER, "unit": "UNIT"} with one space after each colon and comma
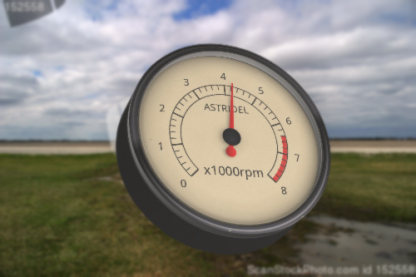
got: {"value": 4200, "unit": "rpm"}
